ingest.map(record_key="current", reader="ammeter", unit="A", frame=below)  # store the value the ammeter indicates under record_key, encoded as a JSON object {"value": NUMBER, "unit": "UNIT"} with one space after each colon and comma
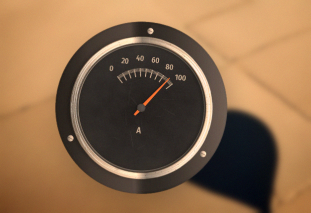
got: {"value": 90, "unit": "A"}
